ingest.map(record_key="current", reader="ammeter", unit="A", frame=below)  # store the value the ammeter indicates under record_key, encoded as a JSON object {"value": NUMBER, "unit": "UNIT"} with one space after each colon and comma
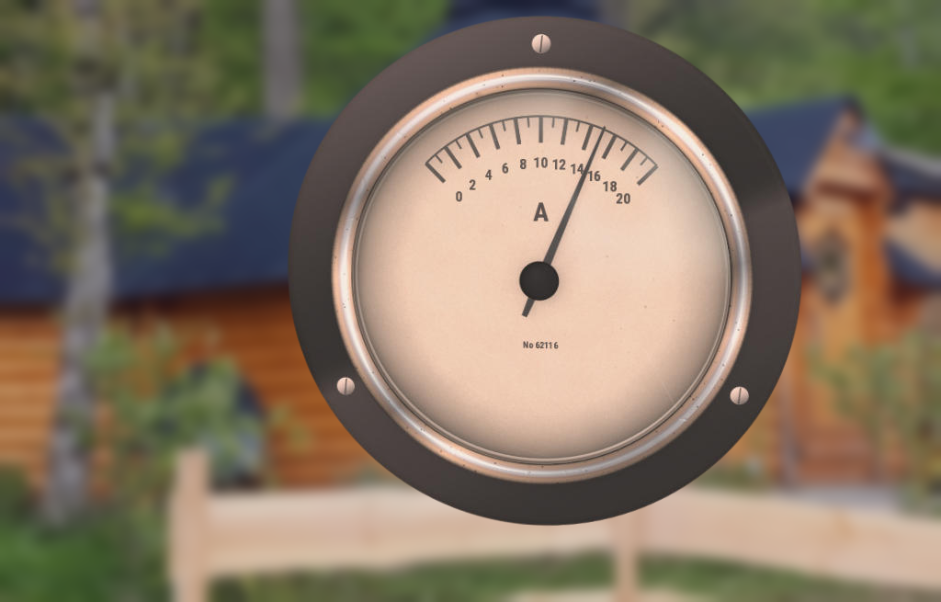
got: {"value": 15, "unit": "A"}
